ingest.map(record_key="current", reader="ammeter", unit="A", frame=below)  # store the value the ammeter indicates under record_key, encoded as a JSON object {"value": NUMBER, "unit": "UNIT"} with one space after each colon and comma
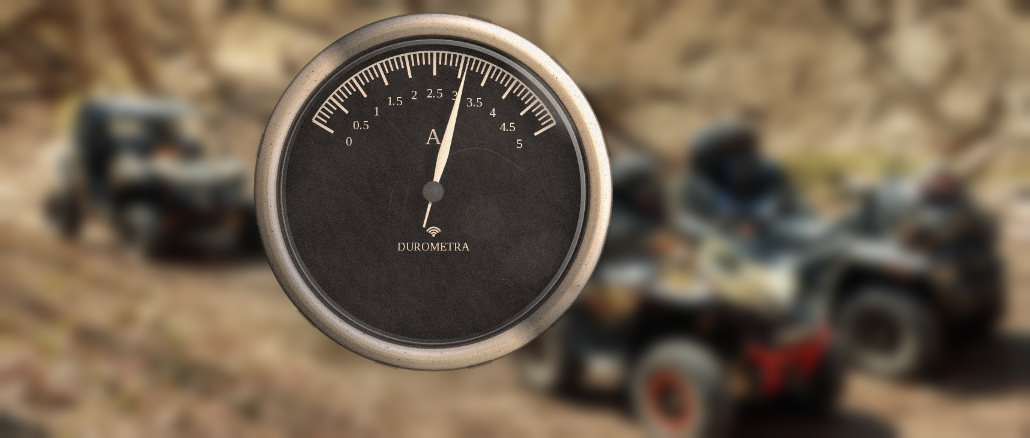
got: {"value": 3.1, "unit": "A"}
